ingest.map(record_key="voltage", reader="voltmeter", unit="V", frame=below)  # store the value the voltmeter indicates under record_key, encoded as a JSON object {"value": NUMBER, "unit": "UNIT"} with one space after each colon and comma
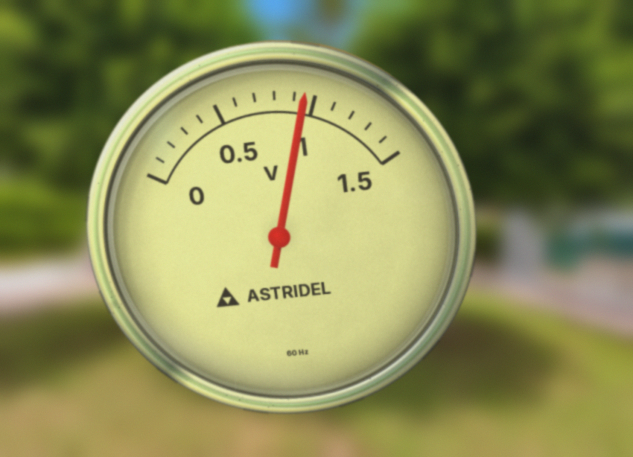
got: {"value": 0.95, "unit": "V"}
